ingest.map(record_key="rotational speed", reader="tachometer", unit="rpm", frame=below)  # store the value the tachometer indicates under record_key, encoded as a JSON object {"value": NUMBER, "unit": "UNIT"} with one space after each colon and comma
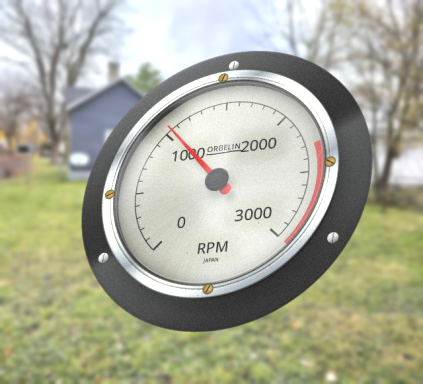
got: {"value": 1050, "unit": "rpm"}
